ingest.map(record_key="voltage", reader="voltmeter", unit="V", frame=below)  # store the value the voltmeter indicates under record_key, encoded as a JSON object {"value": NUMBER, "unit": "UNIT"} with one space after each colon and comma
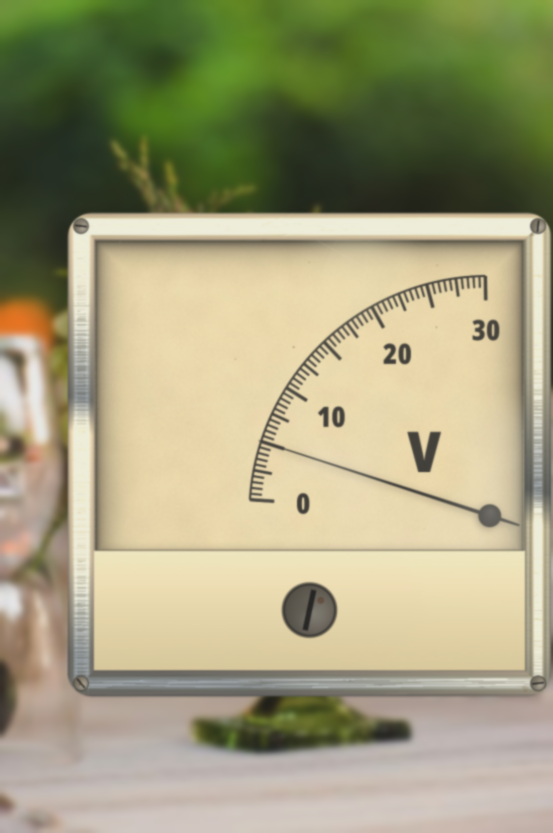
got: {"value": 5, "unit": "V"}
